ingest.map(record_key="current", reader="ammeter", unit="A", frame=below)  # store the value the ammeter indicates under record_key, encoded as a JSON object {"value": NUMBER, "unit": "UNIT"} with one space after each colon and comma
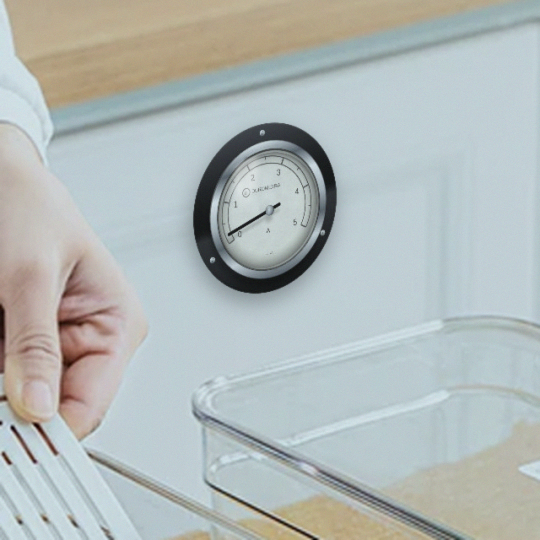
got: {"value": 0.25, "unit": "A"}
